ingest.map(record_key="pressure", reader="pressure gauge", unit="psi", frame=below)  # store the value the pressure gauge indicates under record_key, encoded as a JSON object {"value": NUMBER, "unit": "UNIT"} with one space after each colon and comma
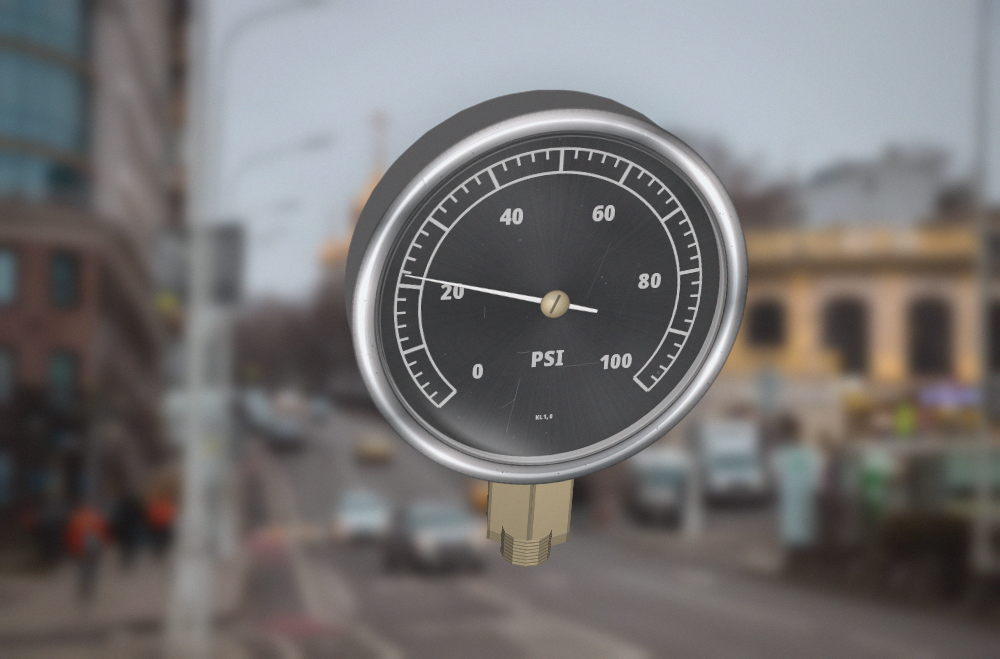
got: {"value": 22, "unit": "psi"}
